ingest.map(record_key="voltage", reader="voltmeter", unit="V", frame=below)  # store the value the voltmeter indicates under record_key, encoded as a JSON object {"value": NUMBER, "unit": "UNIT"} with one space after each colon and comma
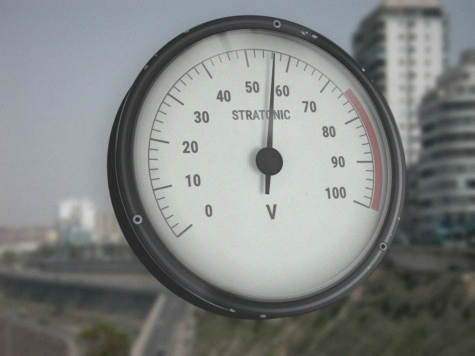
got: {"value": 56, "unit": "V"}
